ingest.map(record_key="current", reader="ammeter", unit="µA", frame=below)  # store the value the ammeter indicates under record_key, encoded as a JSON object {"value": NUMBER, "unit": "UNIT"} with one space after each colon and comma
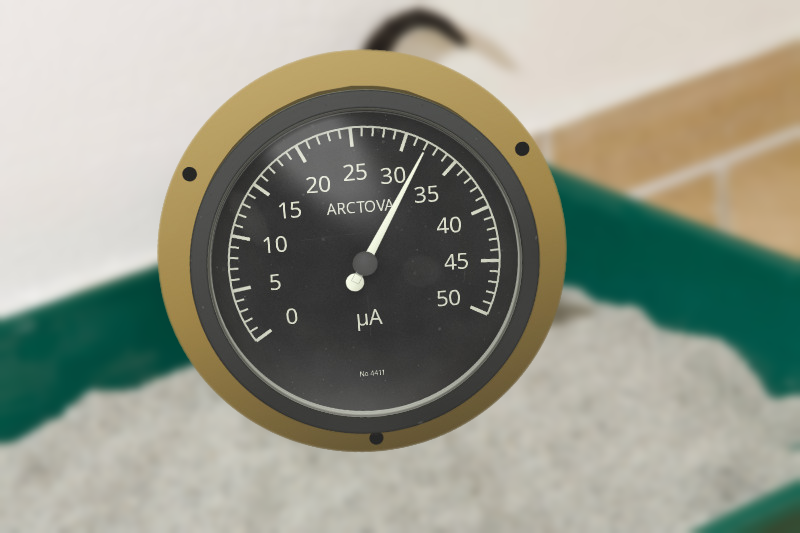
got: {"value": 32, "unit": "µA"}
